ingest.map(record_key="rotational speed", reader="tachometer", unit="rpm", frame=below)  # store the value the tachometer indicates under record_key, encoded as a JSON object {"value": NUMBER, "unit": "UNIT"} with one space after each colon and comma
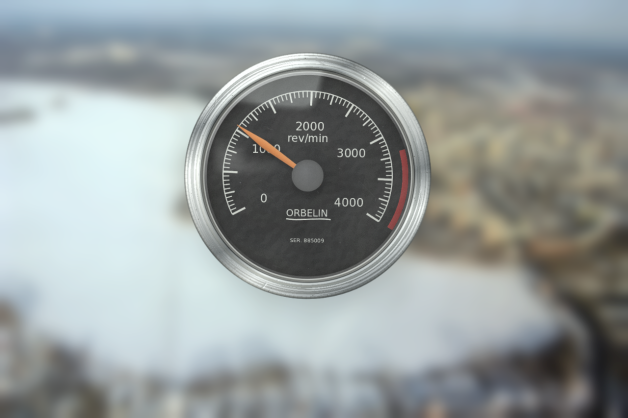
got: {"value": 1050, "unit": "rpm"}
